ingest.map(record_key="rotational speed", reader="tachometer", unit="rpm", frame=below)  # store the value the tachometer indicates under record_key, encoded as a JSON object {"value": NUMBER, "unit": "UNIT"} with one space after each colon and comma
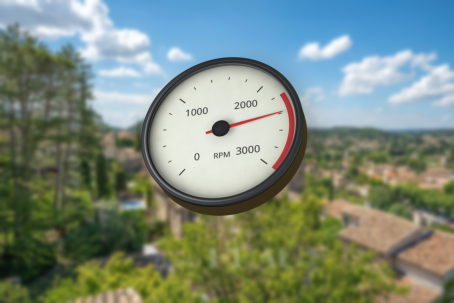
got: {"value": 2400, "unit": "rpm"}
